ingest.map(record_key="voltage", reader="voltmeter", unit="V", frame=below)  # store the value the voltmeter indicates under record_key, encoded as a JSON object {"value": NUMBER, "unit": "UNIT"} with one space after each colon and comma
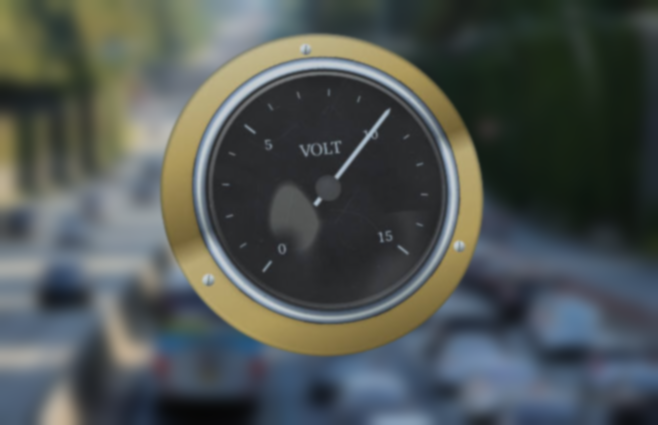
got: {"value": 10, "unit": "V"}
